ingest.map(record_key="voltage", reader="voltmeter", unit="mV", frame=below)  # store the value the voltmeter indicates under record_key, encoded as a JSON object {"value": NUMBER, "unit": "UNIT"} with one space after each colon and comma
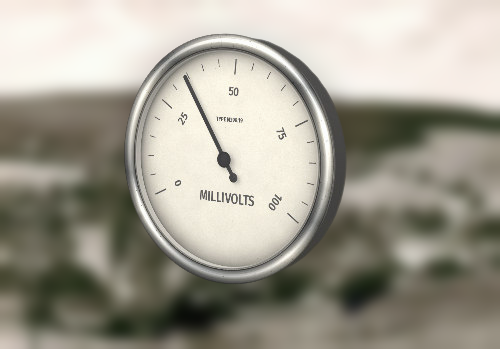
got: {"value": 35, "unit": "mV"}
